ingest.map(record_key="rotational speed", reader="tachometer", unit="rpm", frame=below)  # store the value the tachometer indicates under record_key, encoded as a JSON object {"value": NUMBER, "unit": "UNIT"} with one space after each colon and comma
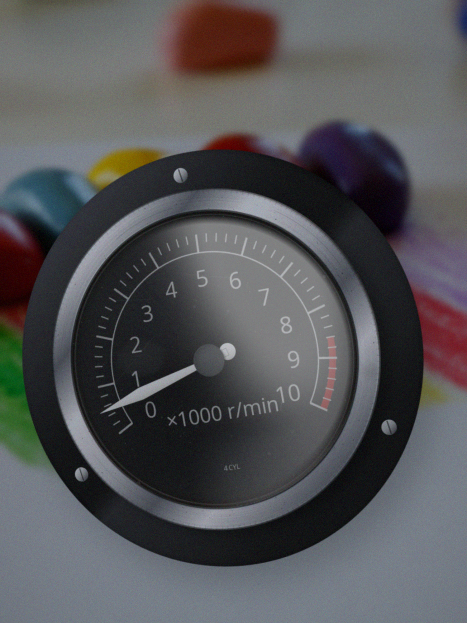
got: {"value": 500, "unit": "rpm"}
